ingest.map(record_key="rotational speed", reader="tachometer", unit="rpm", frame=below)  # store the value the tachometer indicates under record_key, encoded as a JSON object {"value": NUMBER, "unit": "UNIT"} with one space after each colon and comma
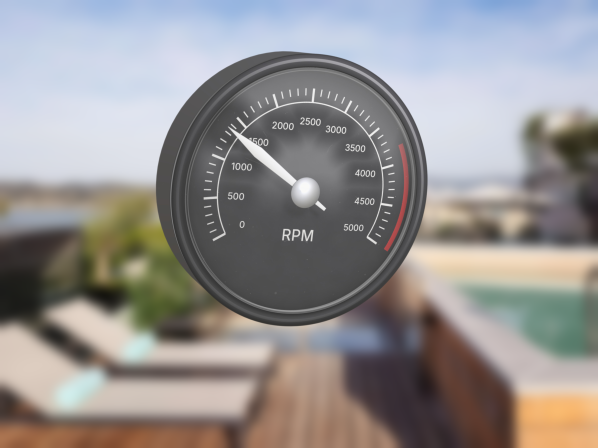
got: {"value": 1350, "unit": "rpm"}
